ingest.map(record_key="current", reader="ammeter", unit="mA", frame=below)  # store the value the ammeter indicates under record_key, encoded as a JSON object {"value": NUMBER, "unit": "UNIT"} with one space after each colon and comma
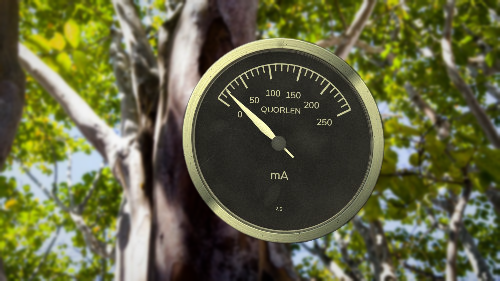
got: {"value": 20, "unit": "mA"}
